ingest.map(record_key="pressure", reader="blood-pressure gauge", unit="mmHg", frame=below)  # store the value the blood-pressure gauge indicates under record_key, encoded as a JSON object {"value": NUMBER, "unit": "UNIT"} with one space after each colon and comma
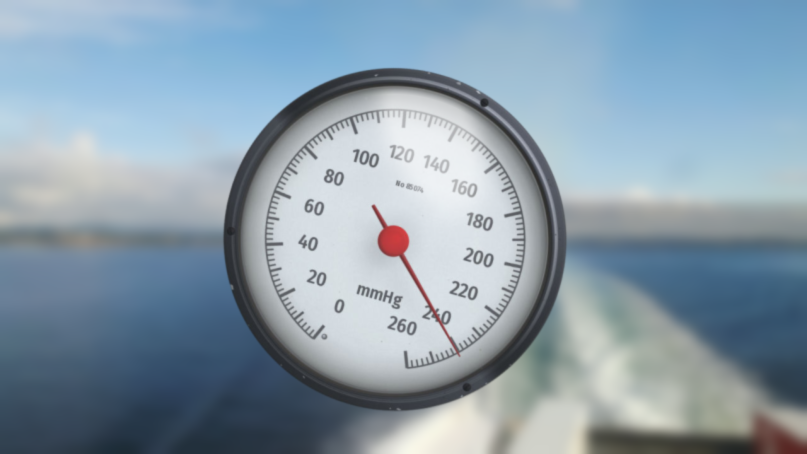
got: {"value": 240, "unit": "mmHg"}
